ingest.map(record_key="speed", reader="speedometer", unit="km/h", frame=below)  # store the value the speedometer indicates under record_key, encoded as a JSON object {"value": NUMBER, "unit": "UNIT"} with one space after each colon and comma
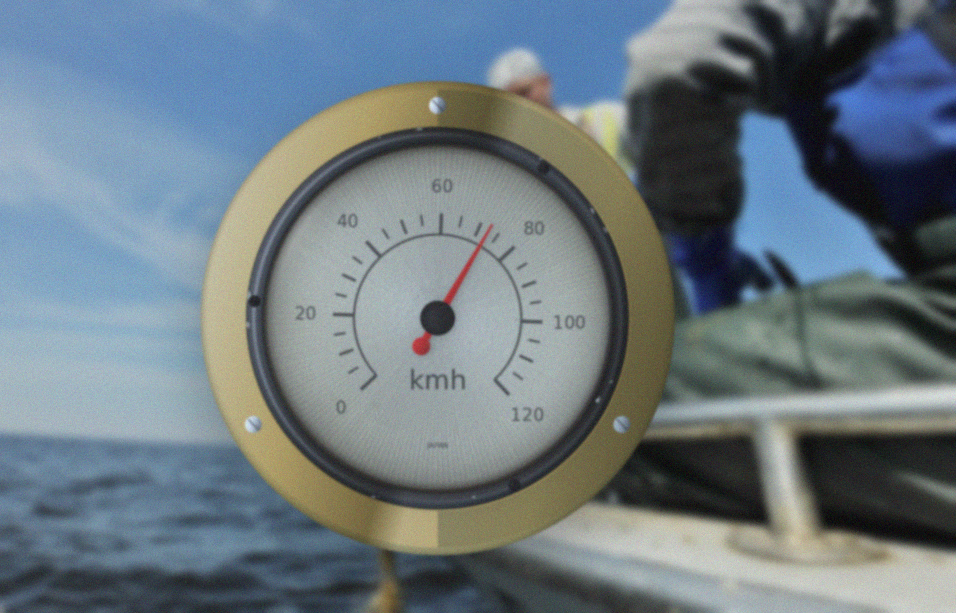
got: {"value": 72.5, "unit": "km/h"}
